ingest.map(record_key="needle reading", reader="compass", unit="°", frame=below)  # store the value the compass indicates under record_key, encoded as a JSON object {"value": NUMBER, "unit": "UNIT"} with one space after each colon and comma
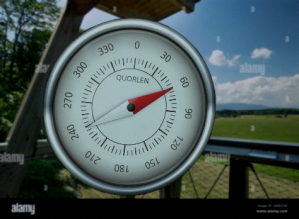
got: {"value": 60, "unit": "°"}
